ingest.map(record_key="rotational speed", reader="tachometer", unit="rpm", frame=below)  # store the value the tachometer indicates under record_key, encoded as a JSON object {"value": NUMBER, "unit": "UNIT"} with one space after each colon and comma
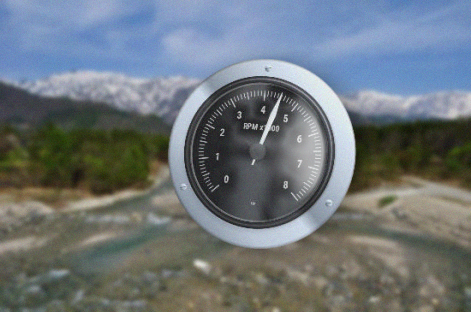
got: {"value": 4500, "unit": "rpm"}
